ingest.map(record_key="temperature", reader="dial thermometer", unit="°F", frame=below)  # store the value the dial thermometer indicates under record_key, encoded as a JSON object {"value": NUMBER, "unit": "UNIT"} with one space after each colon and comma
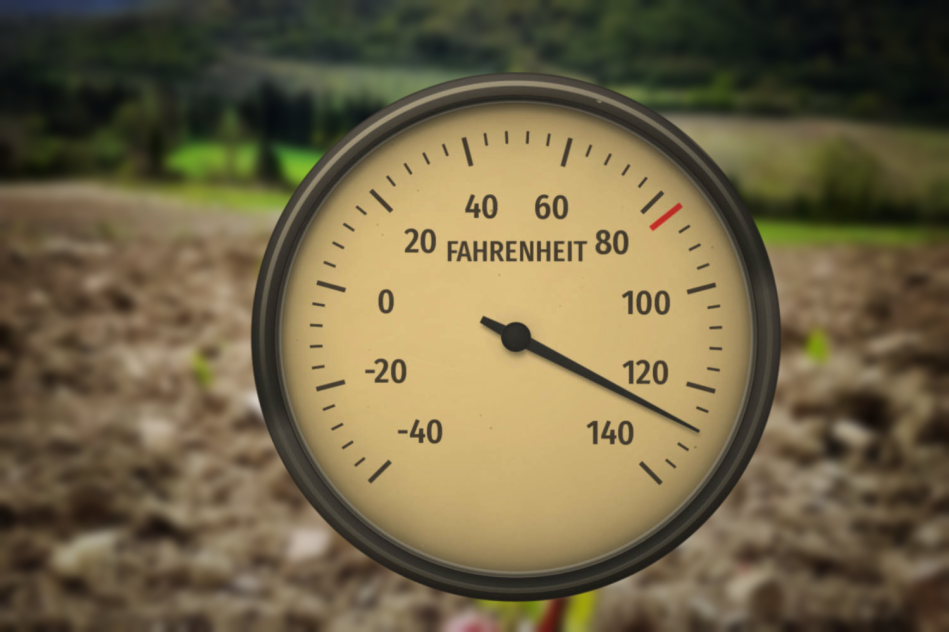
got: {"value": 128, "unit": "°F"}
